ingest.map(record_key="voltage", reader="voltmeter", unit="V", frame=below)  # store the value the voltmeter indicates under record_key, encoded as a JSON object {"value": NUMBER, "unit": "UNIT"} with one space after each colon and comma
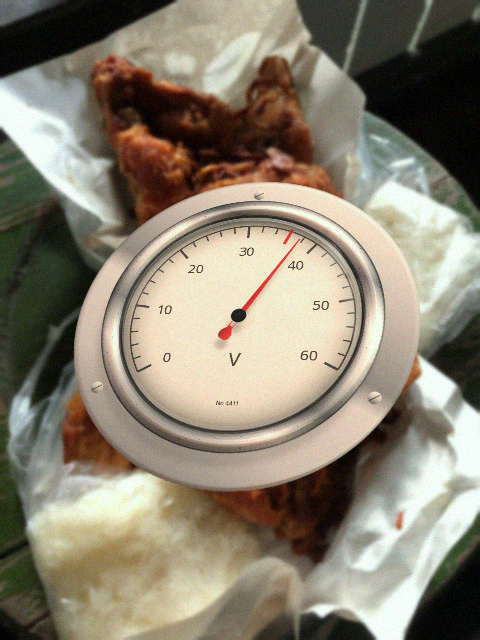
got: {"value": 38, "unit": "V"}
